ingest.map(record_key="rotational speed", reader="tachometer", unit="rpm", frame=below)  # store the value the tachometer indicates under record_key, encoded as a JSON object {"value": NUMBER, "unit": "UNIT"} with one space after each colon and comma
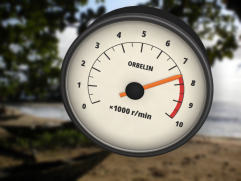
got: {"value": 7500, "unit": "rpm"}
